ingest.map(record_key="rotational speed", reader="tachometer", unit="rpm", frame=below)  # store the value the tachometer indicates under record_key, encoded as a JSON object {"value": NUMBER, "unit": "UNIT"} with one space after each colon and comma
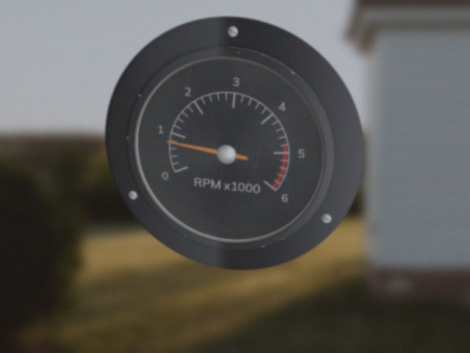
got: {"value": 800, "unit": "rpm"}
